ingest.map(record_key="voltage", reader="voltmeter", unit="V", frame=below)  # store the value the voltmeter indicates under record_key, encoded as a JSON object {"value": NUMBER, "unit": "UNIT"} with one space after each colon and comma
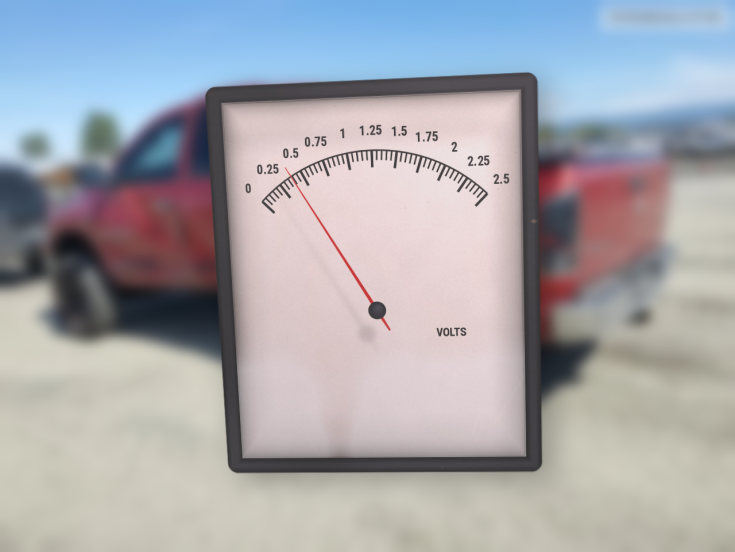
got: {"value": 0.4, "unit": "V"}
